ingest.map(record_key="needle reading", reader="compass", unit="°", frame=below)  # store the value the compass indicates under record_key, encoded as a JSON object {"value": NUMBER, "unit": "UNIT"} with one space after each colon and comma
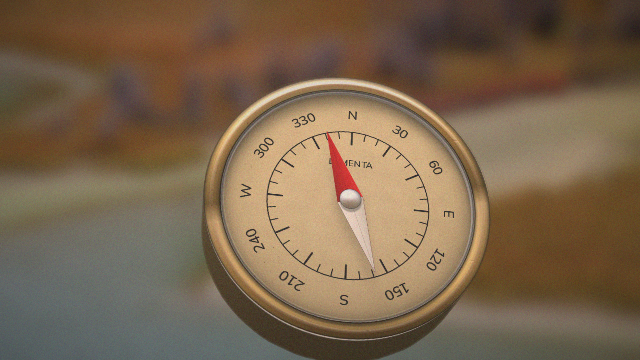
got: {"value": 340, "unit": "°"}
